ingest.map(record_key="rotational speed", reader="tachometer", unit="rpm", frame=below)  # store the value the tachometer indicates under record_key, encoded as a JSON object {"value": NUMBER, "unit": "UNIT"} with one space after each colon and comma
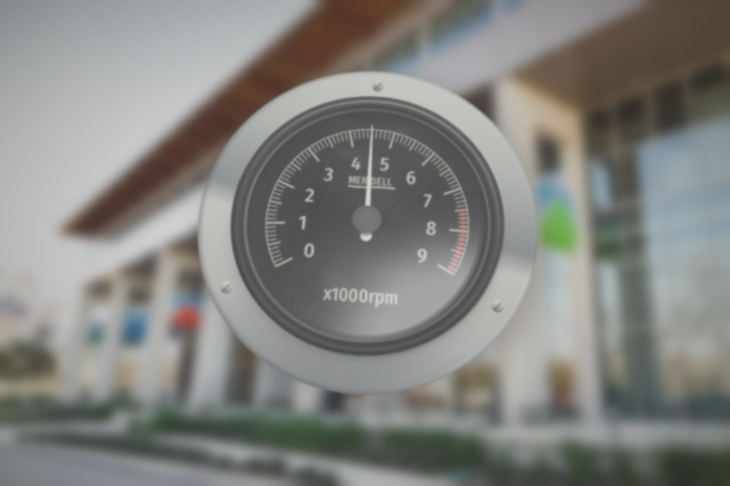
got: {"value": 4500, "unit": "rpm"}
